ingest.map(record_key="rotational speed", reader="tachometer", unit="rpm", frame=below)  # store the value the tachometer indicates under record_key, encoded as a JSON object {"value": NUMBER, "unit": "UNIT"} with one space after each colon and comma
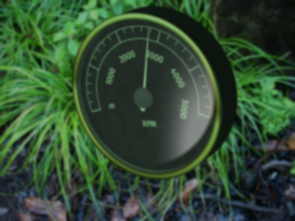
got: {"value": 2800, "unit": "rpm"}
